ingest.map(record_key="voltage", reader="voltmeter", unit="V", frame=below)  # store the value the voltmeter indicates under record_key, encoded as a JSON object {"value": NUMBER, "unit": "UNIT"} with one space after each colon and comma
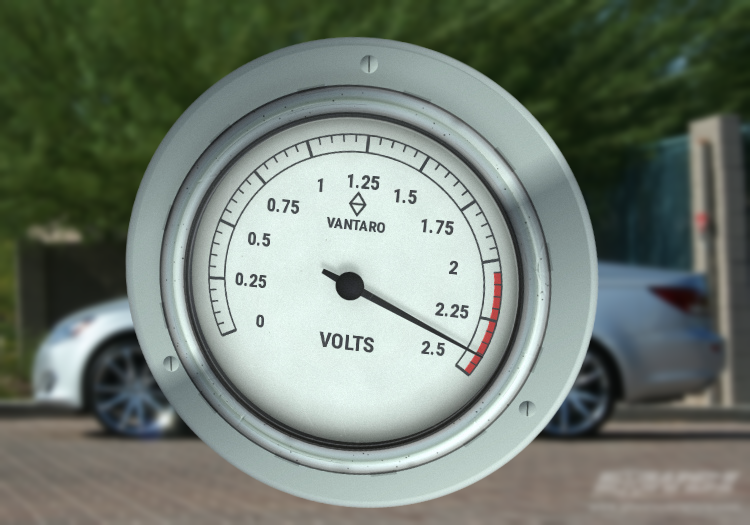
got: {"value": 2.4, "unit": "V"}
